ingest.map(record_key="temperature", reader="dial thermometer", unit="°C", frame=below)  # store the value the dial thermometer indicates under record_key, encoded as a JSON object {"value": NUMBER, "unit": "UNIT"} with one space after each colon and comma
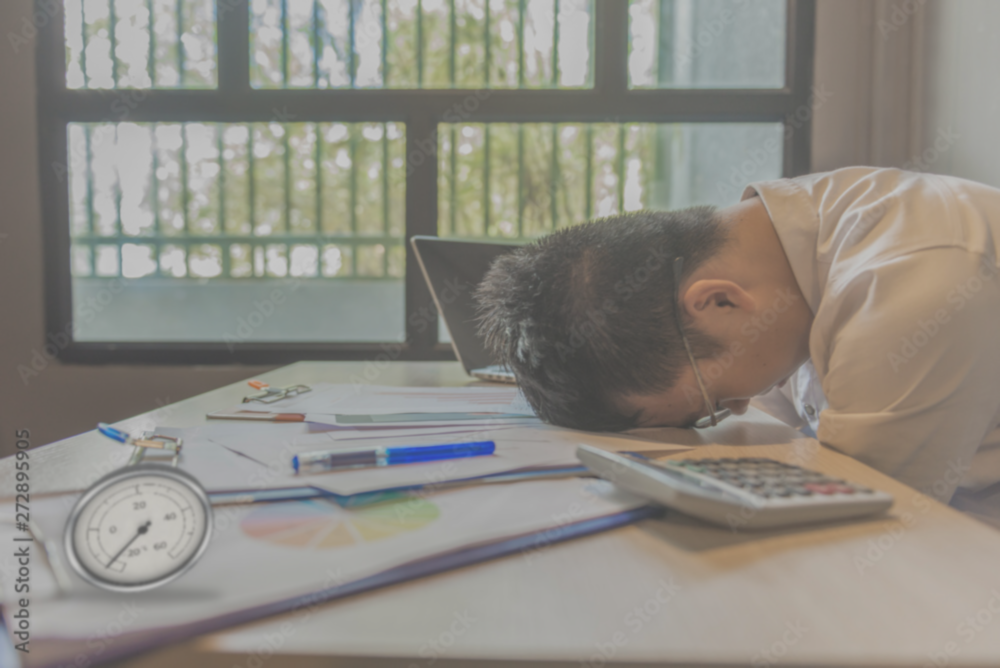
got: {"value": -15, "unit": "°C"}
